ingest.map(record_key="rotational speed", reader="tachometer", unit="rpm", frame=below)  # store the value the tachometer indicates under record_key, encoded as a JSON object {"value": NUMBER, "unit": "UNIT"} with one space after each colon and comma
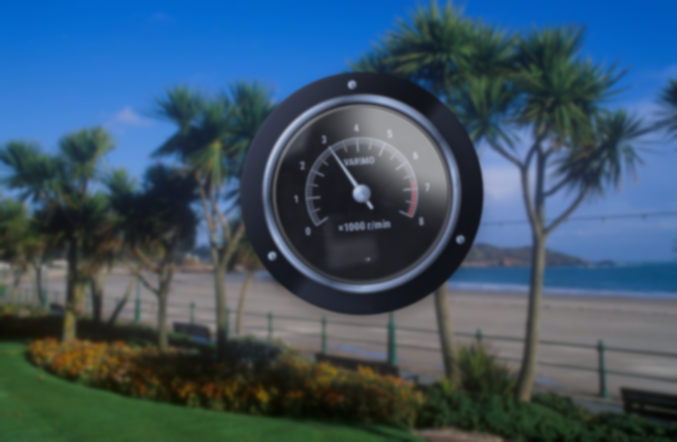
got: {"value": 3000, "unit": "rpm"}
